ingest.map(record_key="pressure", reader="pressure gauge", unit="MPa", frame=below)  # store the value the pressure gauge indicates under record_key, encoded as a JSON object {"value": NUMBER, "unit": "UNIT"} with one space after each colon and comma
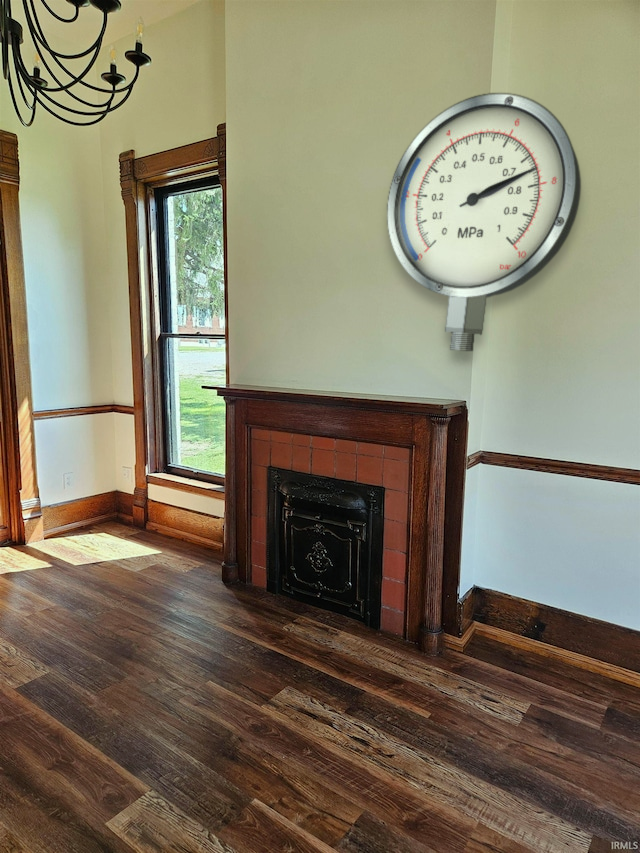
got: {"value": 0.75, "unit": "MPa"}
